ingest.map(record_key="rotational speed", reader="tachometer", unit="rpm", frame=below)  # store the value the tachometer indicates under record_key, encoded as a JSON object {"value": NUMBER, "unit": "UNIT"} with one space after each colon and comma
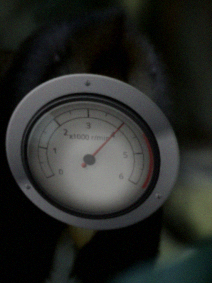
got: {"value": 4000, "unit": "rpm"}
